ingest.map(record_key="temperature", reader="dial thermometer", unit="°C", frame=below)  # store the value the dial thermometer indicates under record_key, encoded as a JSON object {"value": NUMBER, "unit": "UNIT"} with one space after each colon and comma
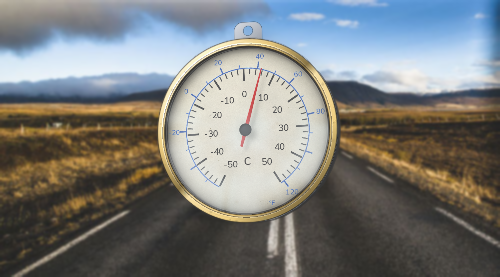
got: {"value": 6, "unit": "°C"}
